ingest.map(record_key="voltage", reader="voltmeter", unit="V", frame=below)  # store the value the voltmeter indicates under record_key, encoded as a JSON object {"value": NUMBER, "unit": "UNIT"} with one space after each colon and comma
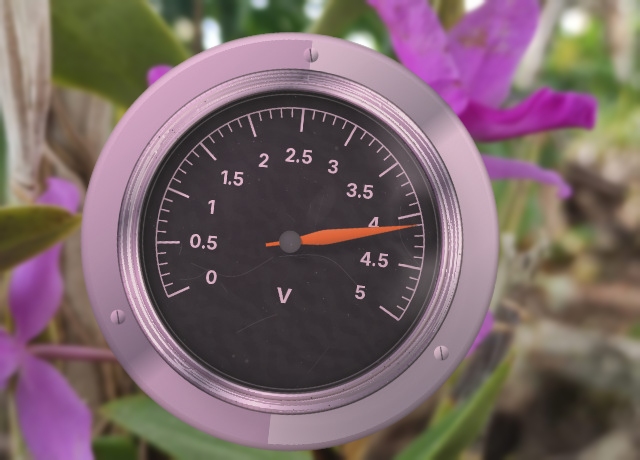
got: {"value": 4.1, "unit": "V"}
